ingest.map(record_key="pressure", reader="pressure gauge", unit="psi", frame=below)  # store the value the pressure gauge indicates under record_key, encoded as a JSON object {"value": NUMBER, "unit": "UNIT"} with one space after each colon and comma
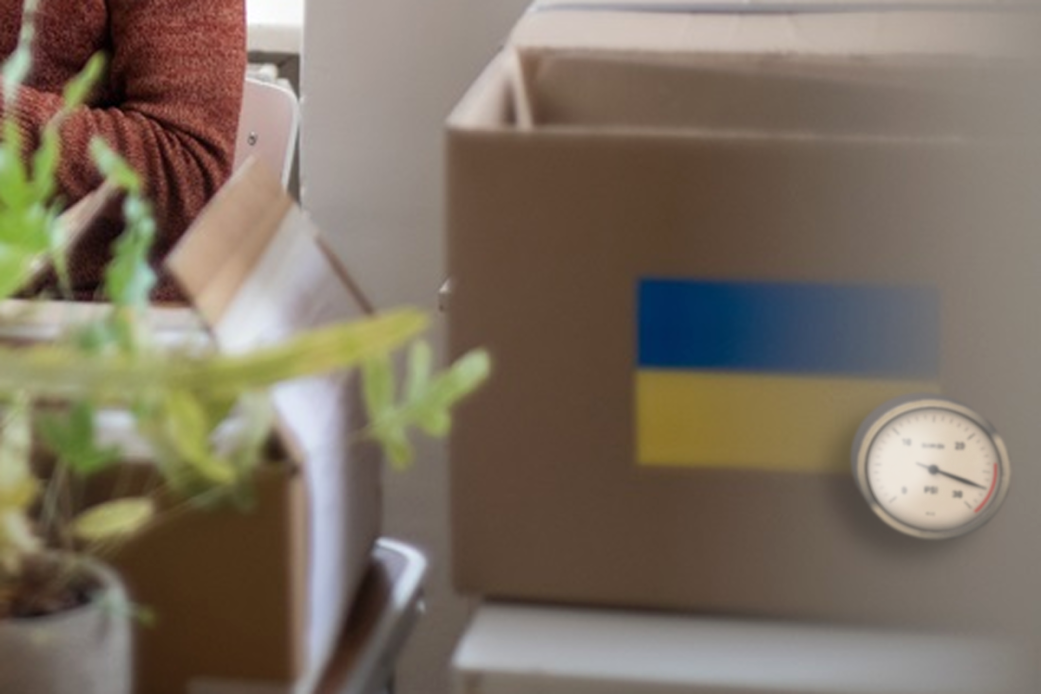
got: {"value": 27, "unit": "psi"}
